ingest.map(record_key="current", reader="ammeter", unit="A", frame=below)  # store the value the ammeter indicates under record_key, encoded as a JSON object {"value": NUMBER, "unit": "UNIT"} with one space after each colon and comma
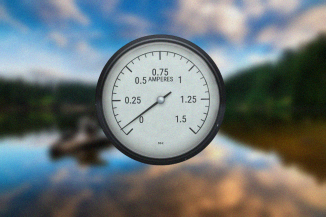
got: {"value": 0.05, "unit": "A"}
